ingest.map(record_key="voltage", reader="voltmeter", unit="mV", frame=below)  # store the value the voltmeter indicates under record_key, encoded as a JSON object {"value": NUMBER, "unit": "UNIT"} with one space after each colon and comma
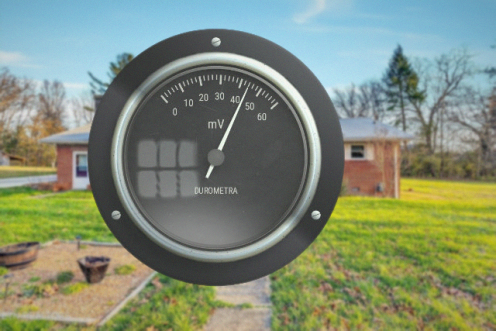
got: {"value": 44, "unit": "mV"}
